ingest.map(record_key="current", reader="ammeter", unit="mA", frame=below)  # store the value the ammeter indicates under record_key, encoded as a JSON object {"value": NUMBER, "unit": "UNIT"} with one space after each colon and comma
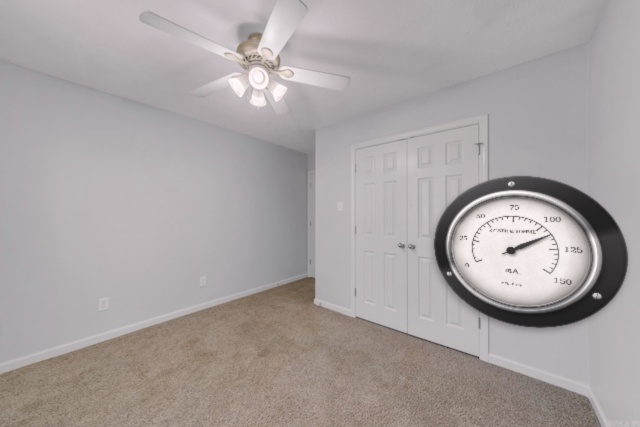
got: {"value": 110, "unit": "mA"}
